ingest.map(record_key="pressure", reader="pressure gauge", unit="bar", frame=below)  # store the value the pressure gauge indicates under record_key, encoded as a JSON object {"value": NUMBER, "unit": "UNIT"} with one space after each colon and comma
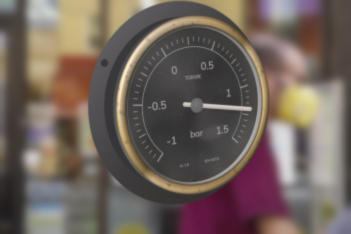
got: {"value": 1.2, "unit": "bar"}
